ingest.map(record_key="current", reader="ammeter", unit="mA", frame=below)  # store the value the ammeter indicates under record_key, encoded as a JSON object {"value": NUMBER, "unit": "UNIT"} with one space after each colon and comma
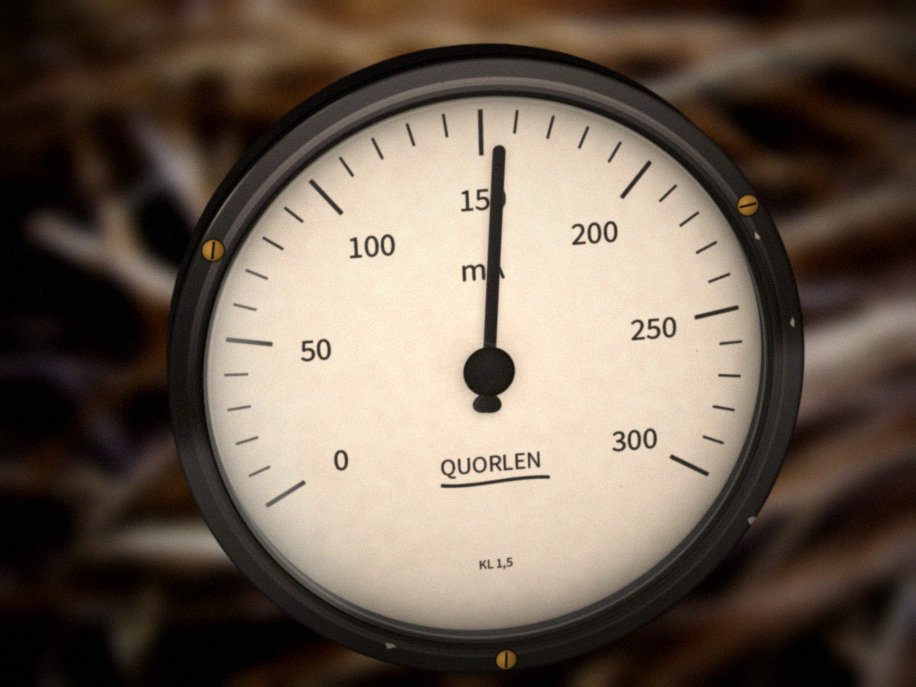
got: {"value": 155, "unit": "mA"}
